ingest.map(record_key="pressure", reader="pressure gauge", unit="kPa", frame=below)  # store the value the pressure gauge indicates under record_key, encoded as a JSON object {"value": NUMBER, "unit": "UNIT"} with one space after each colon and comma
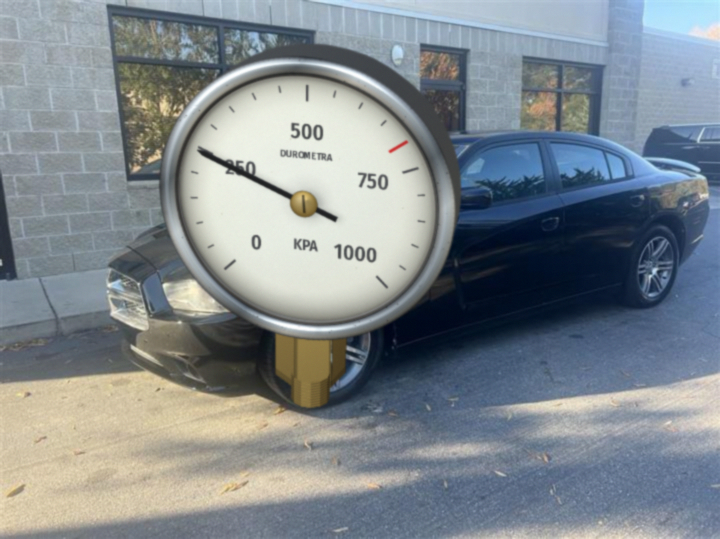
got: {"value": 250, "unit": "kPa"}
